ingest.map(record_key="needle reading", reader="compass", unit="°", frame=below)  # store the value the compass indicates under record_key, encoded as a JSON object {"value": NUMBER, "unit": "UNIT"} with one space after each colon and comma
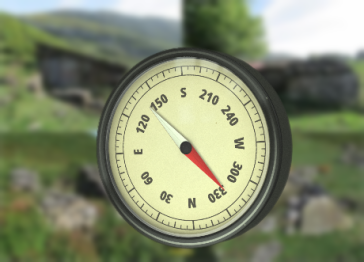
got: {"value": 320, "unit": "°"}
